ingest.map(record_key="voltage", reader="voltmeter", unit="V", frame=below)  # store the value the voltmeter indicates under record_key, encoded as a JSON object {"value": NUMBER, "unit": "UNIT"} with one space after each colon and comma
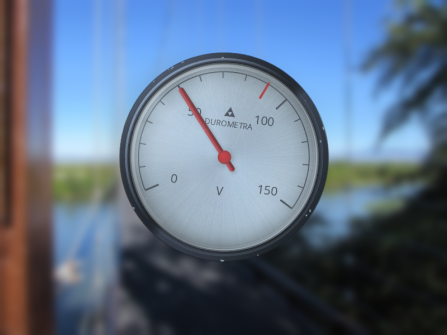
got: {"value": 50, "unit": "V"}
